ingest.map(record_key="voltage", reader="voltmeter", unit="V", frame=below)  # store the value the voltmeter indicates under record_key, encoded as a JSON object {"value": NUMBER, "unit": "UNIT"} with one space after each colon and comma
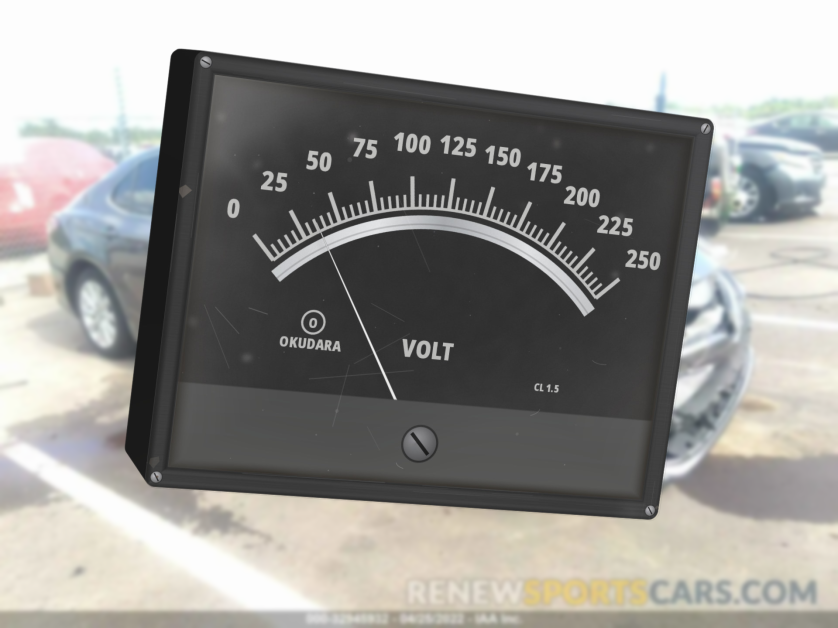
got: {"value": 35, "unit": "V"}
